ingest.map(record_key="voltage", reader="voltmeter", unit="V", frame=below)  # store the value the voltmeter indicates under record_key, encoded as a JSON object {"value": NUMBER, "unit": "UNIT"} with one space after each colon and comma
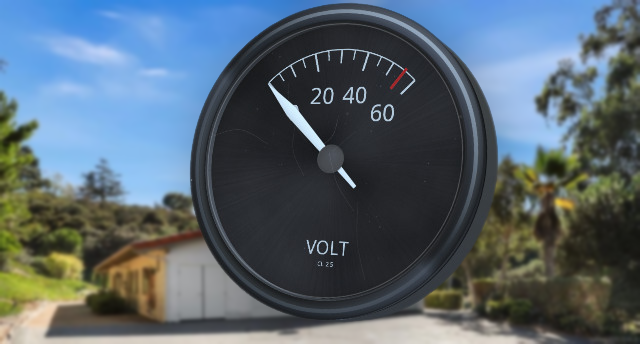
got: {"value": 0, "unit": "V"}
